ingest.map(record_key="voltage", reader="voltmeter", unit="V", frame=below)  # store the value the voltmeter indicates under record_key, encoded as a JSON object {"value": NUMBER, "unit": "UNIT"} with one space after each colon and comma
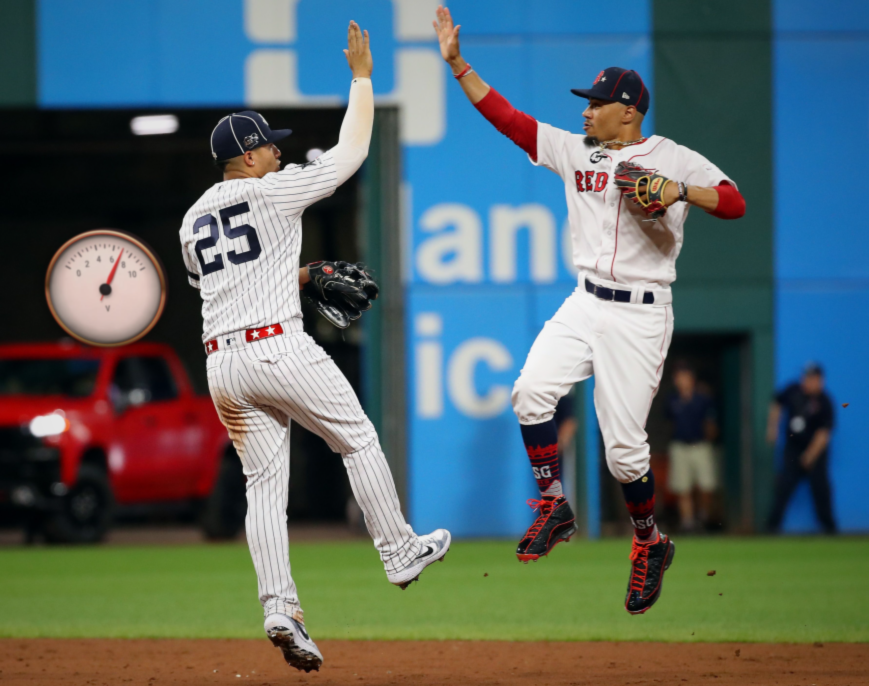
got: {"value": 7, "unit": "V"}
